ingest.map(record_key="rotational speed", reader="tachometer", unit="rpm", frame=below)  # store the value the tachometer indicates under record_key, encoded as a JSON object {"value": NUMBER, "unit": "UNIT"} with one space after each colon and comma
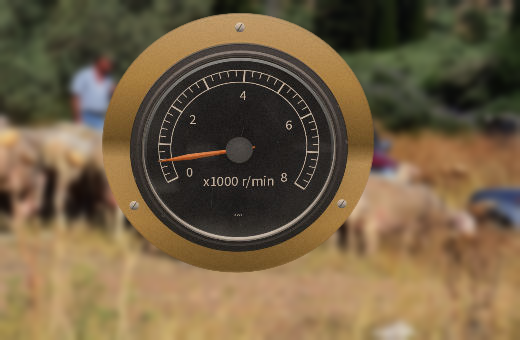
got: {"value": 600, "unit": "rpm"}
